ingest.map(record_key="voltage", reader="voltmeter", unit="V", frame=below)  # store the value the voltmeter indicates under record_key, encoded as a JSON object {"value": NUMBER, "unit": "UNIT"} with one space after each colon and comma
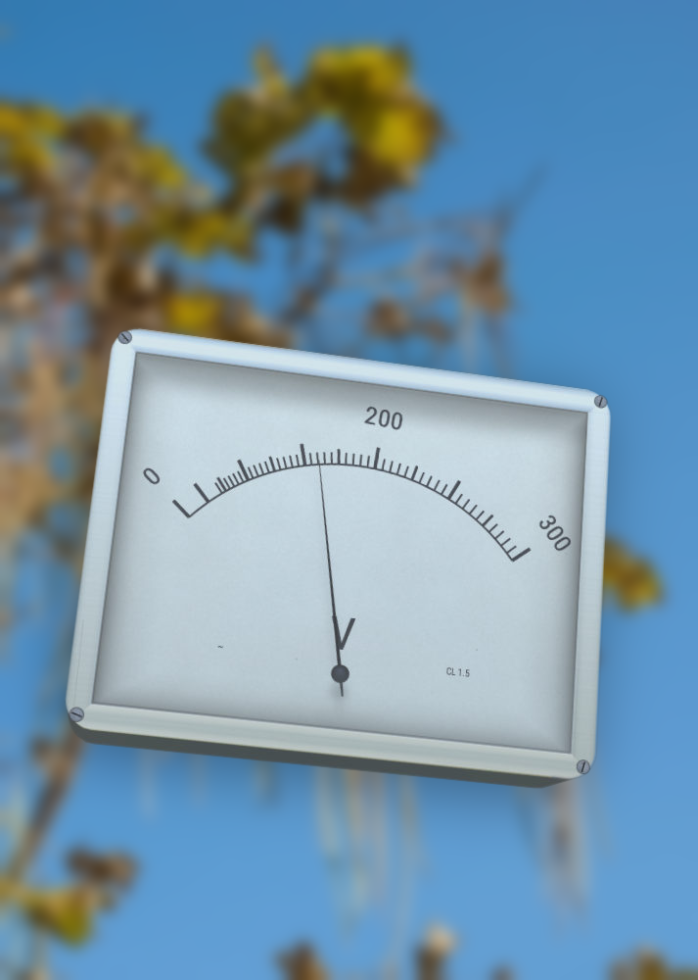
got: {"value": 160, "unit": "V"}
